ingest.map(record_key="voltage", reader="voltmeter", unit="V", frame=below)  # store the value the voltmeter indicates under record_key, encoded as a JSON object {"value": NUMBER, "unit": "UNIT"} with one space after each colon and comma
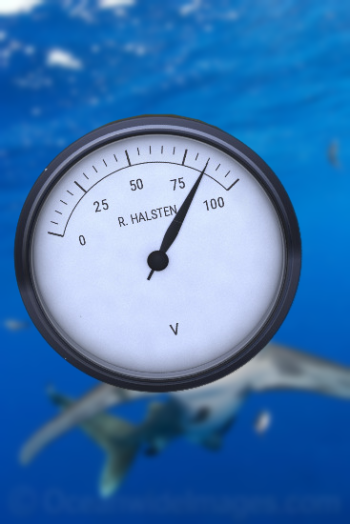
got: {"value": 85, "unit": "V"}
